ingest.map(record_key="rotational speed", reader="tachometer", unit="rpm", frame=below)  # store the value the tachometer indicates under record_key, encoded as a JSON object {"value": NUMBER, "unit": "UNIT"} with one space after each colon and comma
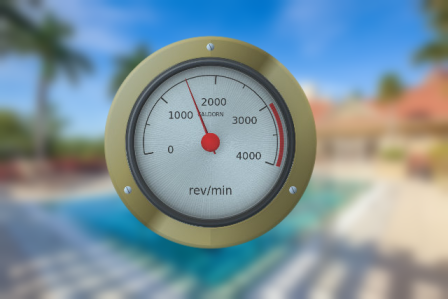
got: {"value": 1500, "unit": "rpm"}
